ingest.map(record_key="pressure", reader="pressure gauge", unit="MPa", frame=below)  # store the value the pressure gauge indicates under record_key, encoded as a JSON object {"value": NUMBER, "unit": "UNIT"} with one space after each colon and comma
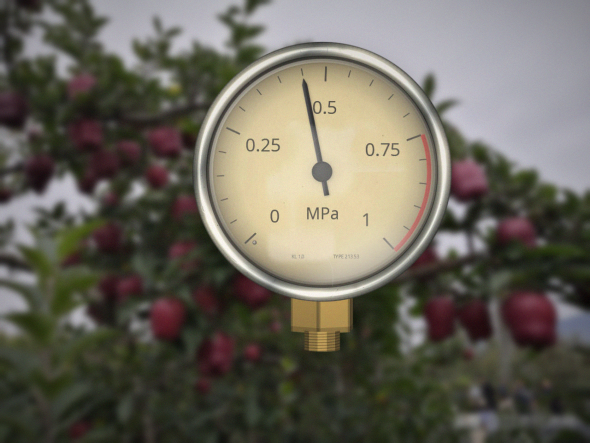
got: {"value": 0.45, "unit": "MPa"}
